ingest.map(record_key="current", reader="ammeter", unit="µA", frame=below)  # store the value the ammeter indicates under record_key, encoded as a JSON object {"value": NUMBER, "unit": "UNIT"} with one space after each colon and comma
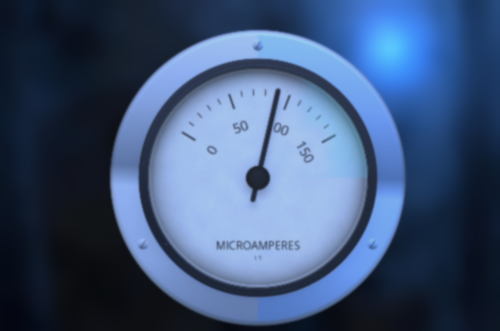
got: {"value": 90, "unit": "µA"}
